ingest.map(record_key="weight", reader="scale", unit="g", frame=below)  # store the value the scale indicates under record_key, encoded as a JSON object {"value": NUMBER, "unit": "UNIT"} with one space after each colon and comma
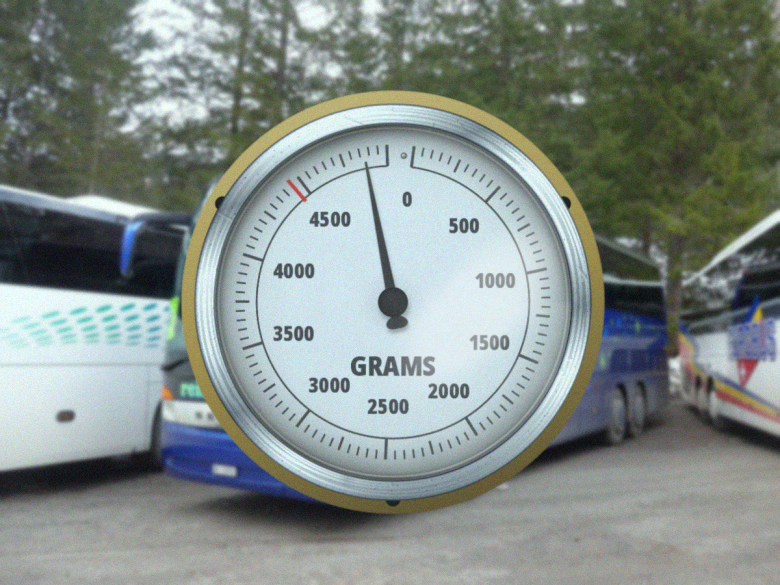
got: {"value": 4875, "unit": "g"}
